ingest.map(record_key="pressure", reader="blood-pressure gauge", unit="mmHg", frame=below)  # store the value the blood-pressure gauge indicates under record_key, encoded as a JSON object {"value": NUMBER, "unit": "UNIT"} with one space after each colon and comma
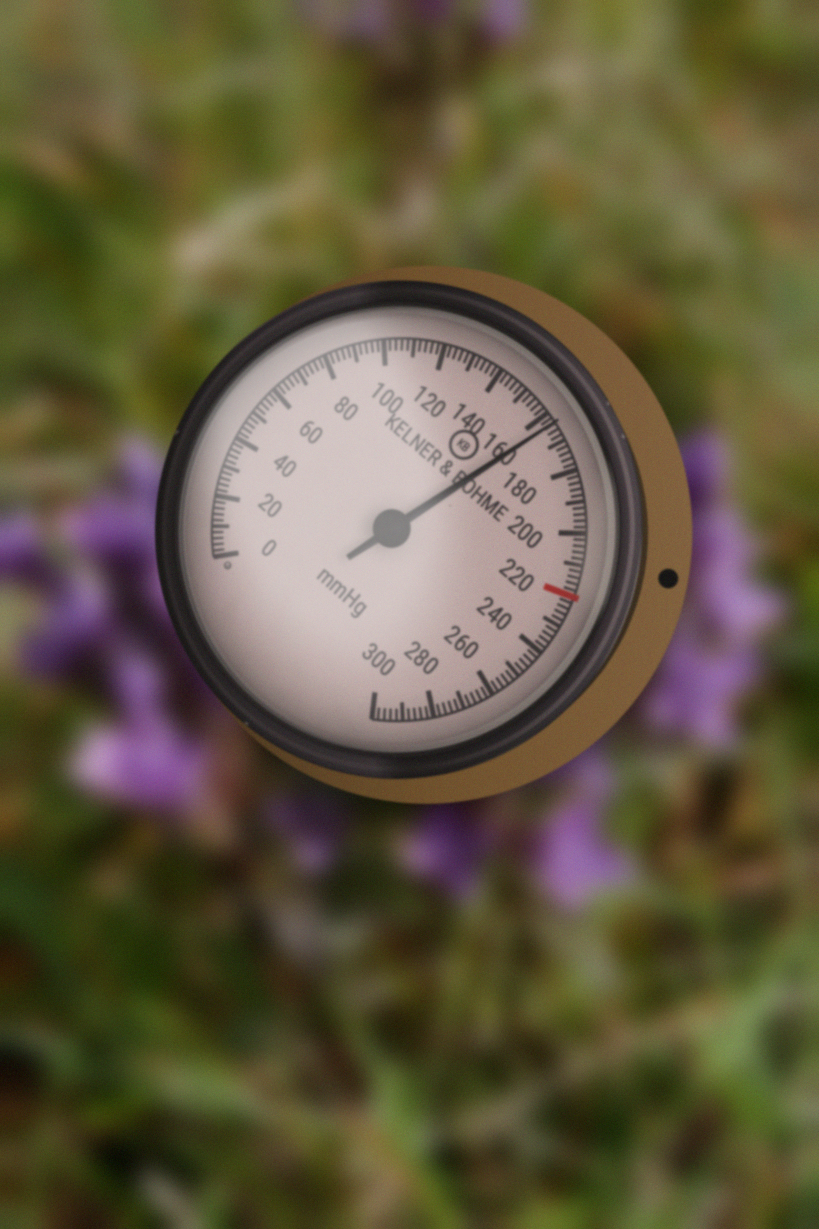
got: {"value": 164, "unit": "mmHg"}
